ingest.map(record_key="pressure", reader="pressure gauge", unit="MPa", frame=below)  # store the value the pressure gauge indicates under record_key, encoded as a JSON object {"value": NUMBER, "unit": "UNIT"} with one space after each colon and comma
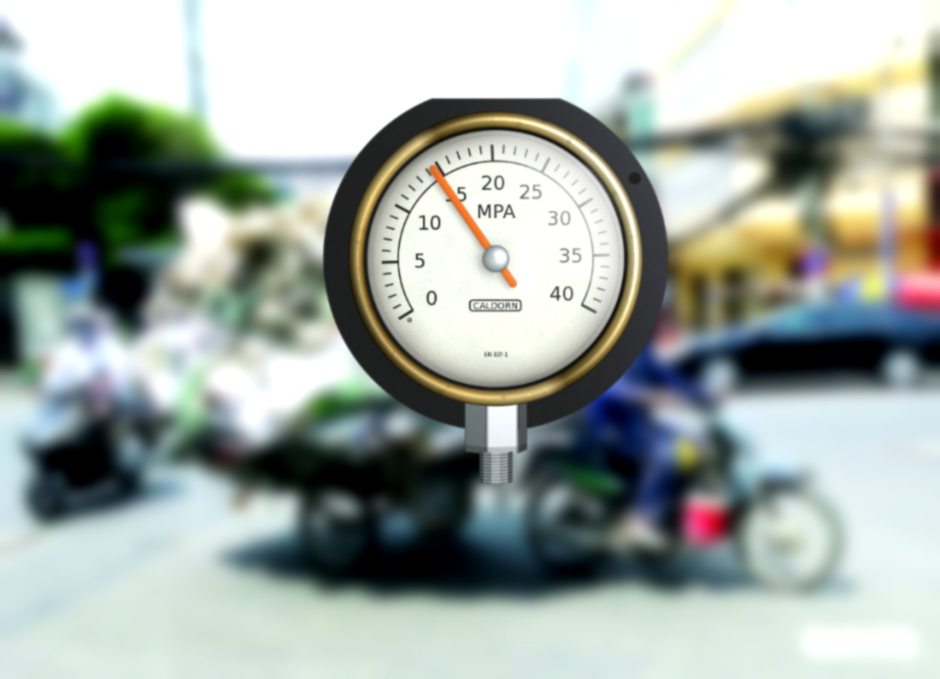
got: {"value": 14.5, "unit": "MPa"}
